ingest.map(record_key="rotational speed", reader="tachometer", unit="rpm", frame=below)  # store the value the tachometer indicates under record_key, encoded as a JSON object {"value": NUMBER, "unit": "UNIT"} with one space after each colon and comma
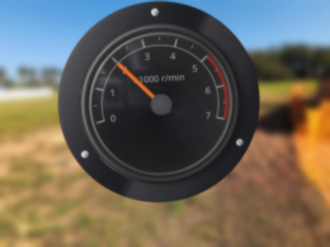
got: {"value": 2000, "unit": "rpm"}
